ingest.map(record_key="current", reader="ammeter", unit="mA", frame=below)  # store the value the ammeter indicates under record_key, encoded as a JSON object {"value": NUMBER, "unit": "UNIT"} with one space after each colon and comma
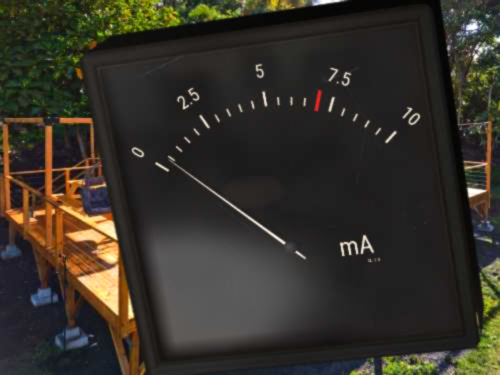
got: {"value": 0.5, "unit": "mA"}
